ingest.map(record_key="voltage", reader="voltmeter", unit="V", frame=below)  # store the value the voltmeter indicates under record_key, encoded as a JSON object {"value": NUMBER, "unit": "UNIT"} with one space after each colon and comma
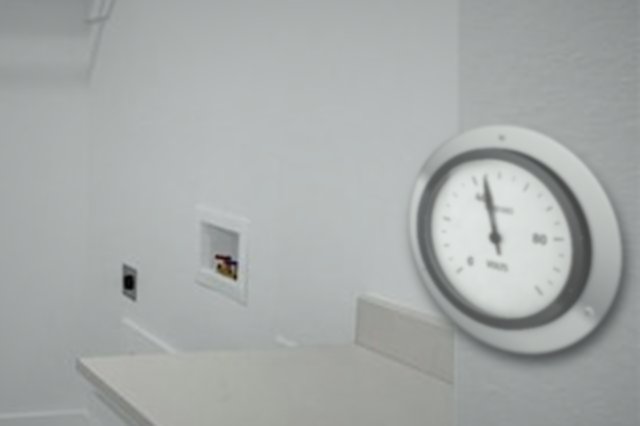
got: {"value": 45, "unit": "V"}
